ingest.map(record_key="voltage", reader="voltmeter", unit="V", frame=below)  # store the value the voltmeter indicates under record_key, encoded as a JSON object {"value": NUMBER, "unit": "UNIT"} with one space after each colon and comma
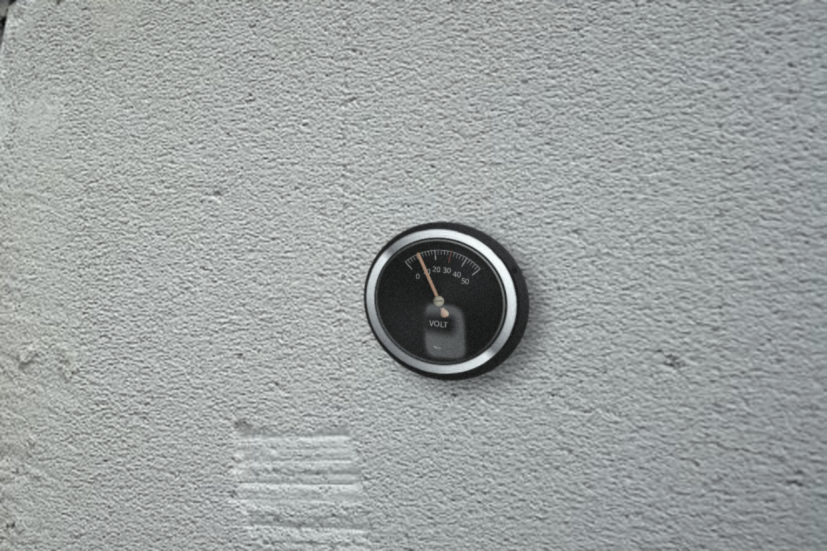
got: {"value": 10, "unit": "V"}
